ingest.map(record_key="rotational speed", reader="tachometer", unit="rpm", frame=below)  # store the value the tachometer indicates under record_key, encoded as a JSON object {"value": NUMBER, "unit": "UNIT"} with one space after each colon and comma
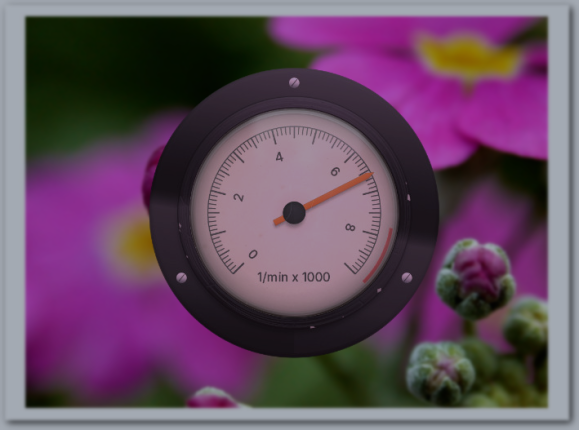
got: {"value": 6600, "unit": "rpm"}
